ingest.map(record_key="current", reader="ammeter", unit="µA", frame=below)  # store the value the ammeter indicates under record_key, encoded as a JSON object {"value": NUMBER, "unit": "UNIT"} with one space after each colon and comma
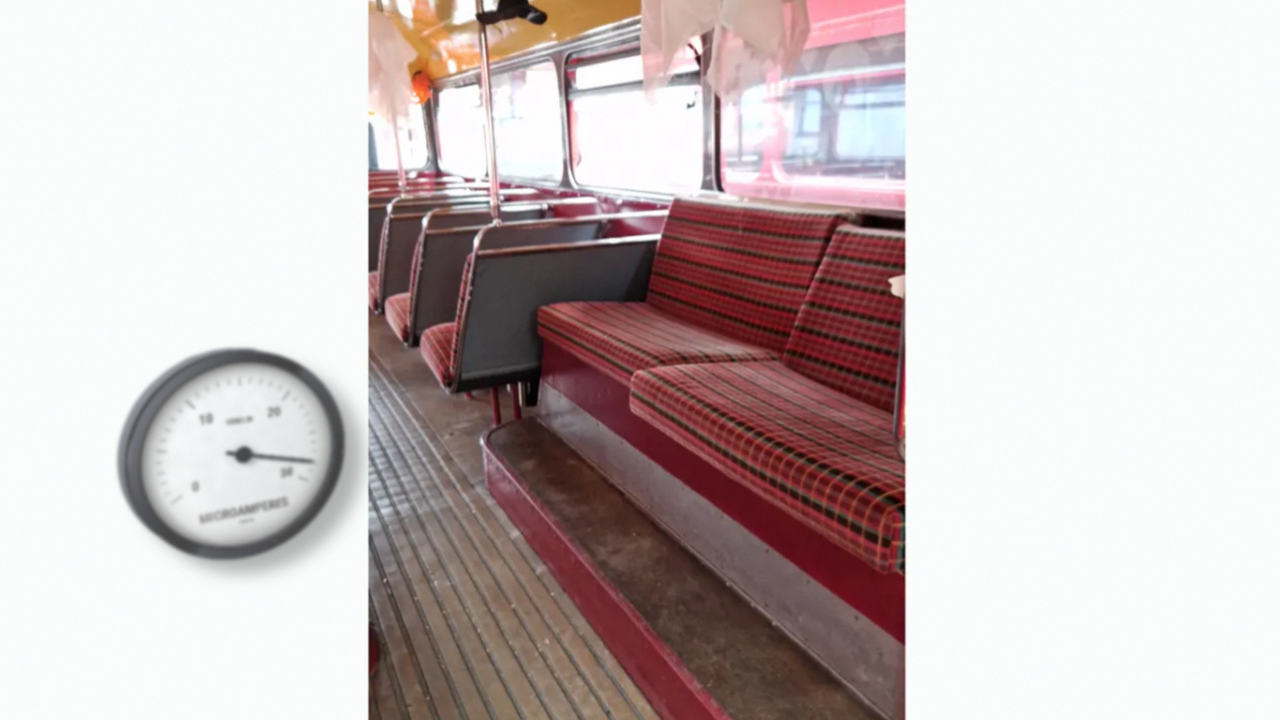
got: {"value": 28, "unit": "µA"}
